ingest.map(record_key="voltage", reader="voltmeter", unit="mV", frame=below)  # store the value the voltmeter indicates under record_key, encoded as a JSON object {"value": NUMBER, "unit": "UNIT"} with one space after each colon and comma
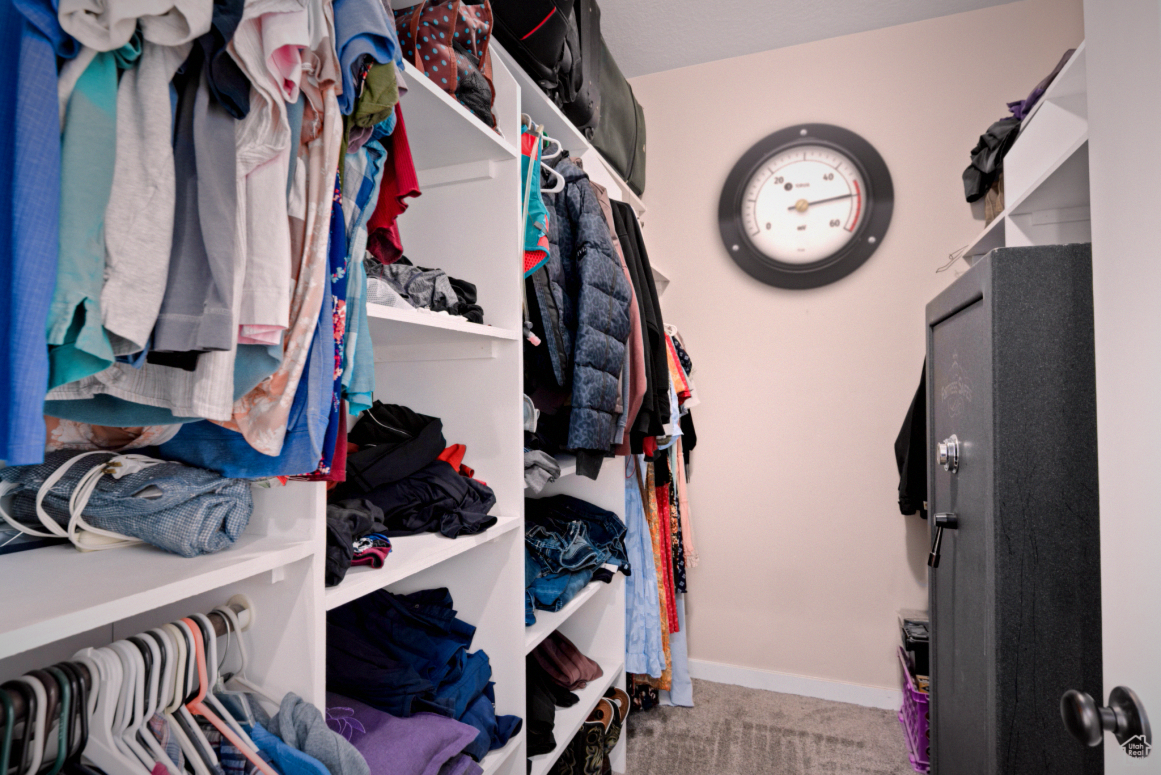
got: {"value": 50, "unit": "mV"}
